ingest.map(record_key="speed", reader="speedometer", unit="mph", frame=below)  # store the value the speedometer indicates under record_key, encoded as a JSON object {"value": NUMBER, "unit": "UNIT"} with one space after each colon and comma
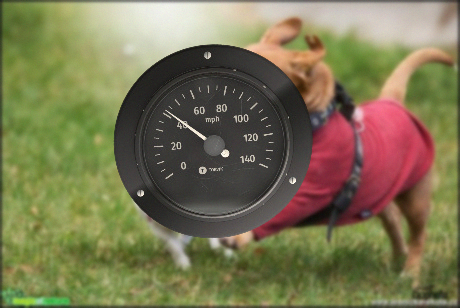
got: {"value": 42.5, "unit": "mph"}
